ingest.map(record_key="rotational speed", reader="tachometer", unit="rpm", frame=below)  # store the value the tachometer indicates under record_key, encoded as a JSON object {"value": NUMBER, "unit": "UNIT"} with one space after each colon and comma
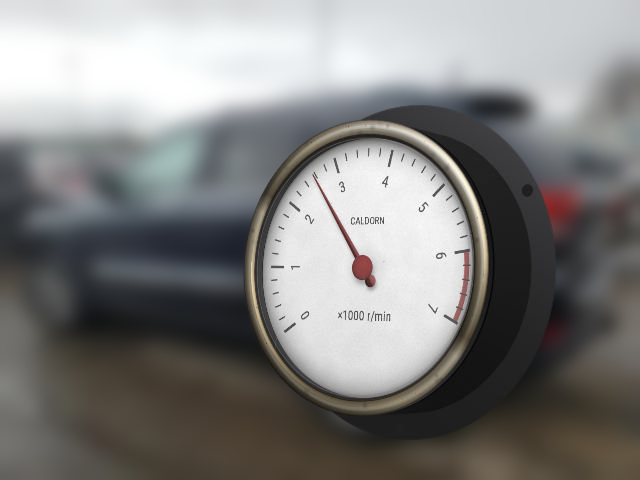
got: {"value": 2600, "unit": "rpm"}
